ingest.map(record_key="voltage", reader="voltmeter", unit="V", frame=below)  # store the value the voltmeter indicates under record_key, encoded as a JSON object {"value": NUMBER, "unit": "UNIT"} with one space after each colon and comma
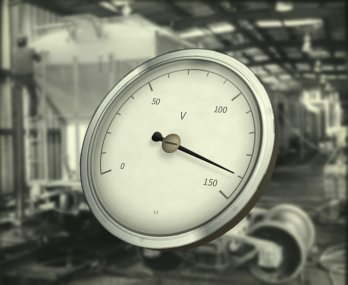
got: {"value": 140, "unit": "V"}
